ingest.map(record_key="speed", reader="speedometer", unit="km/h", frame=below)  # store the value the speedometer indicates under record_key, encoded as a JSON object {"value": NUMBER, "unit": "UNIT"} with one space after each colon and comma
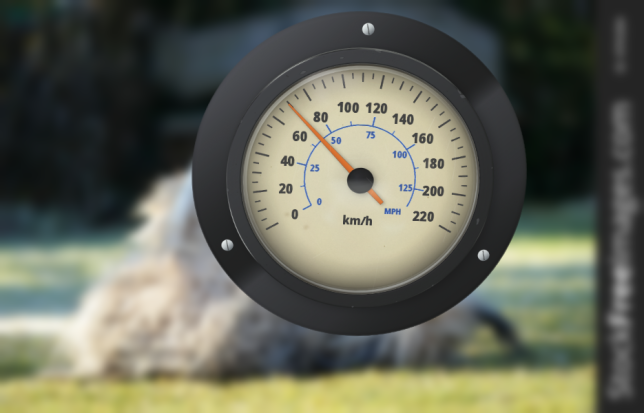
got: {"value": 70, "unit": "km/h"}
